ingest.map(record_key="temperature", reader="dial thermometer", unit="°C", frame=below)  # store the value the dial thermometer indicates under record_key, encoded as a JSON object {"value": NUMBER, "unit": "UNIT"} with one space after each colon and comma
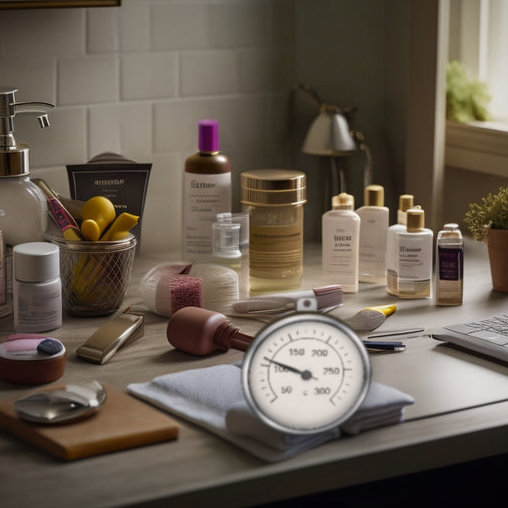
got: {"value": 110, "unit": "°C"}
